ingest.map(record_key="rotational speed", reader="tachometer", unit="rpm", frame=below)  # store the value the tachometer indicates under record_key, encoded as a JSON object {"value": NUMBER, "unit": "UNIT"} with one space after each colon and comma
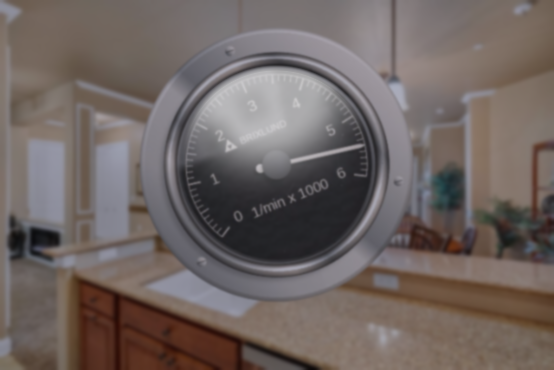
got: {"value": 5500, "unit": "rpm"}
